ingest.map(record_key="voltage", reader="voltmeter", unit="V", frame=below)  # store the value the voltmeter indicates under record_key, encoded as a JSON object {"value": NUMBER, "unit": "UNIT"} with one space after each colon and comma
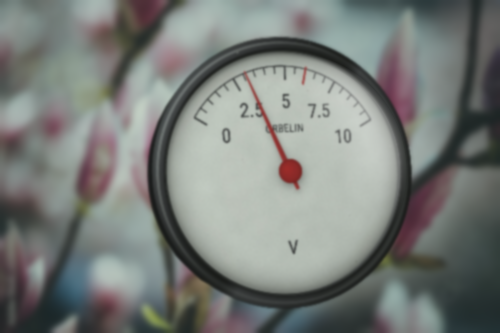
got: {"value": 3, "unit": "V"}
